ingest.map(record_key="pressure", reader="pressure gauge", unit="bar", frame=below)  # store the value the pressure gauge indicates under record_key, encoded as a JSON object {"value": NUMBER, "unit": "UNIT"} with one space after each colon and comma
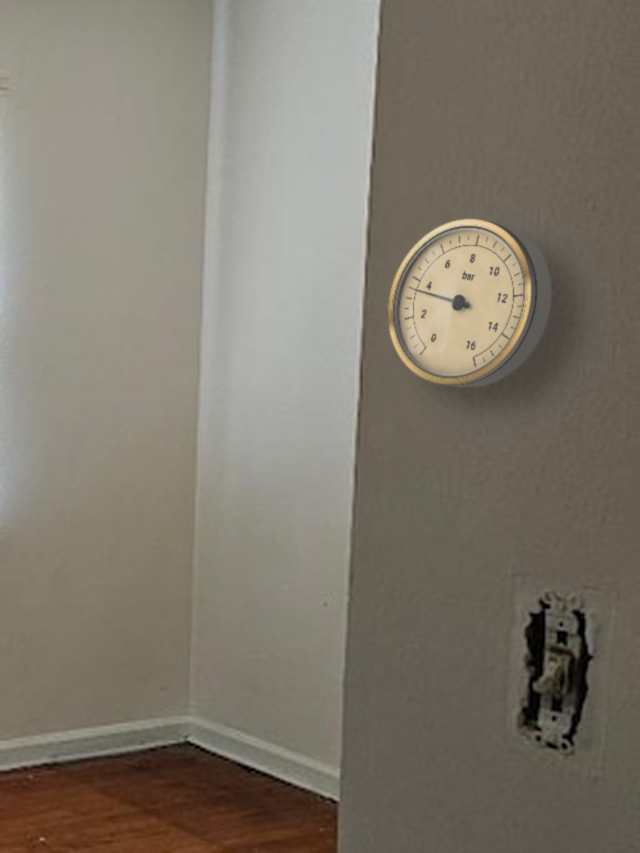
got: {"value": 3.5, "unit": "bar"}
